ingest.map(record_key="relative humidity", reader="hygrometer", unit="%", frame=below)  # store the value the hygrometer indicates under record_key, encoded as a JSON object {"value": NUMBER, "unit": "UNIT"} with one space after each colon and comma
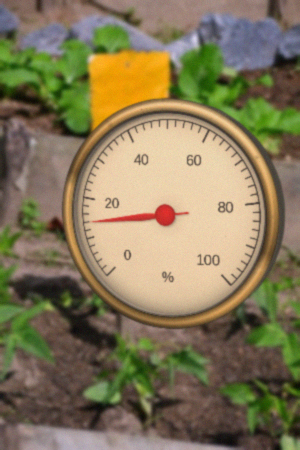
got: {"value": 14, "unit": "%"}
